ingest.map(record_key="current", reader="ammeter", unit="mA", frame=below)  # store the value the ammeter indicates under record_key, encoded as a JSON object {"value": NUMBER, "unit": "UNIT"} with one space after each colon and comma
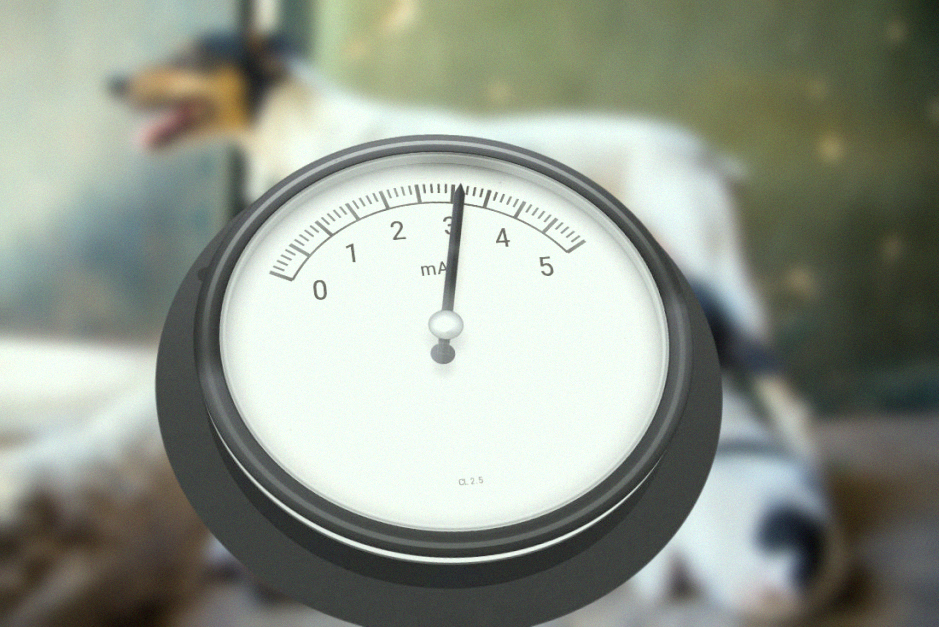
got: {"value": 3.1, "unit": "mA"}
